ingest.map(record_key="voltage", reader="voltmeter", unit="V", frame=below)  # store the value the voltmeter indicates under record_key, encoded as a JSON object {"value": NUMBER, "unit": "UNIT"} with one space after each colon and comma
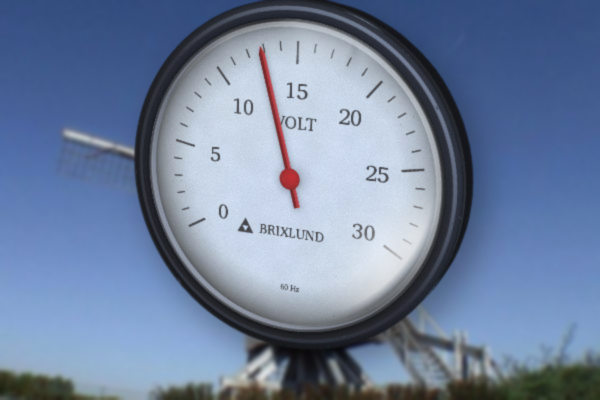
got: {"value": 13, "unit": "V"}
